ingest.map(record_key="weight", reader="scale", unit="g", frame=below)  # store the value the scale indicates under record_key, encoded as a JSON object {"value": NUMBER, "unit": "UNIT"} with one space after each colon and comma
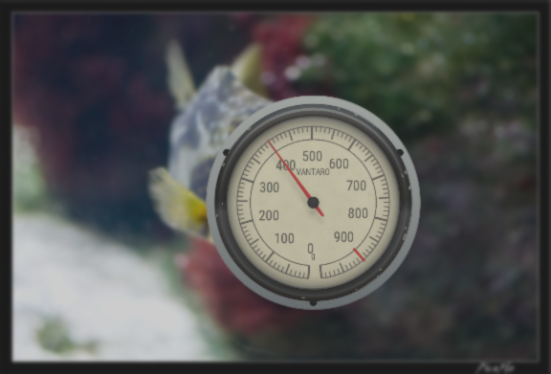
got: {"value": 400, "unit": "g"}
